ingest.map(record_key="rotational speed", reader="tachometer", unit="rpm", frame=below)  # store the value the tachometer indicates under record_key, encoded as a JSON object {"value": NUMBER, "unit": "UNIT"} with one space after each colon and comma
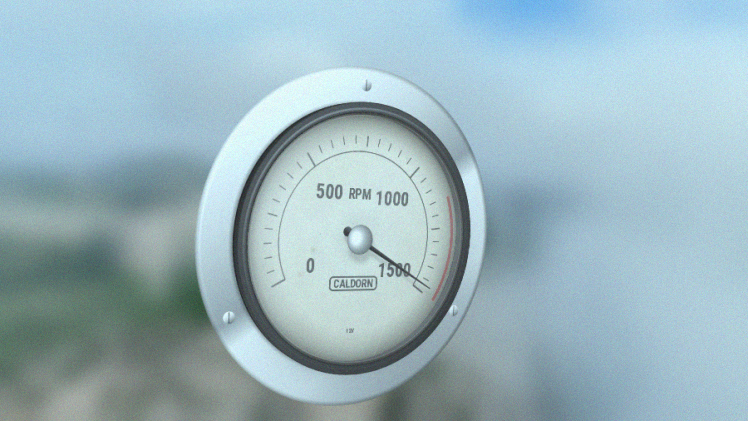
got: {"value": 1475, "unit": "rpm"}
